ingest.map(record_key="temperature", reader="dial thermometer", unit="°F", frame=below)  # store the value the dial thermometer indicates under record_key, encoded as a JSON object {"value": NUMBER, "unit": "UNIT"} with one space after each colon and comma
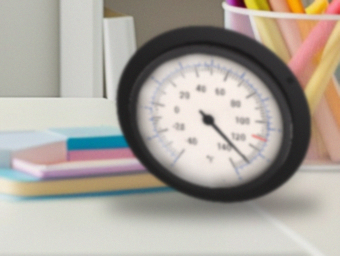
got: {"value": 130, "unit": "°F"}
